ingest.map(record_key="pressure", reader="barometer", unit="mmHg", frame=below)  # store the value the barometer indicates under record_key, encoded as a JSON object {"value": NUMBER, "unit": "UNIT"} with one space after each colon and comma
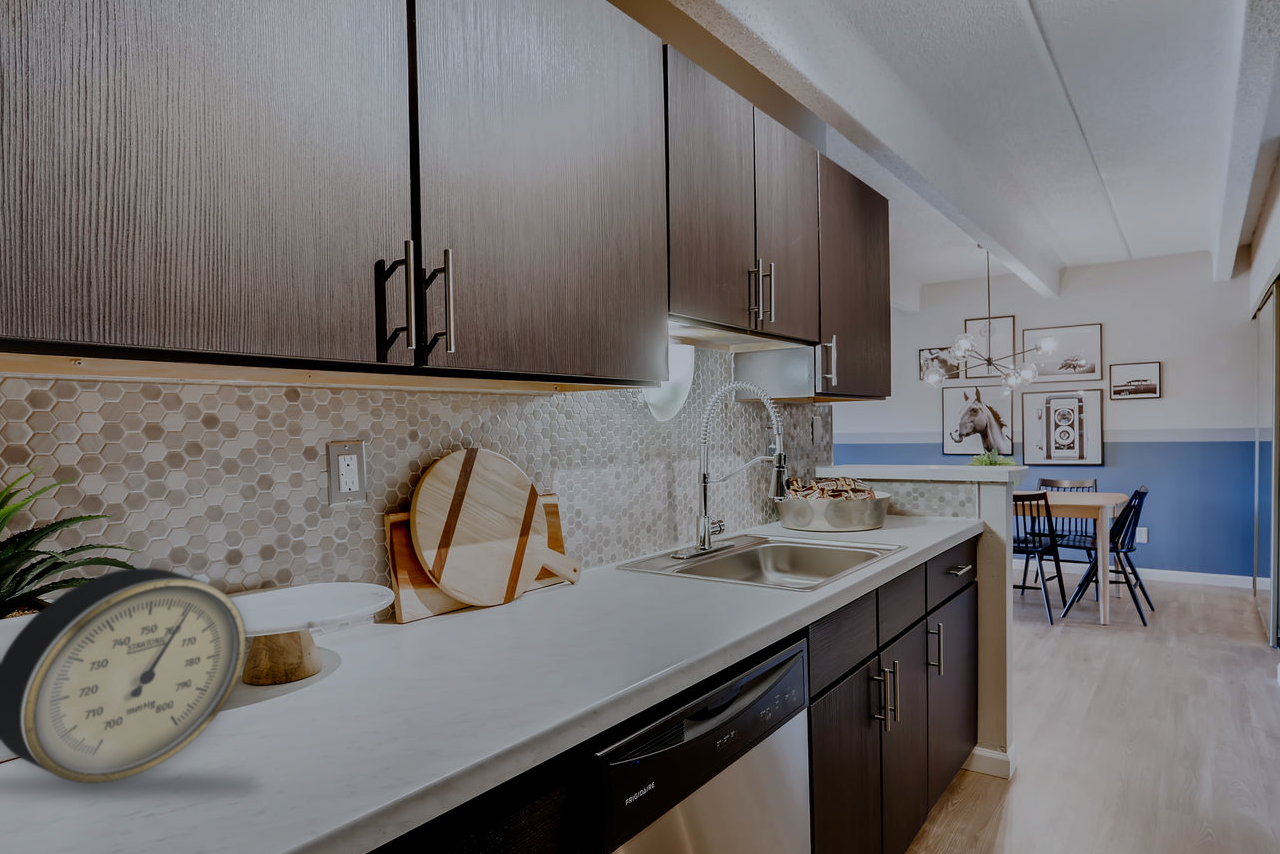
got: {"value": 760, "unit": "mmHg"}
